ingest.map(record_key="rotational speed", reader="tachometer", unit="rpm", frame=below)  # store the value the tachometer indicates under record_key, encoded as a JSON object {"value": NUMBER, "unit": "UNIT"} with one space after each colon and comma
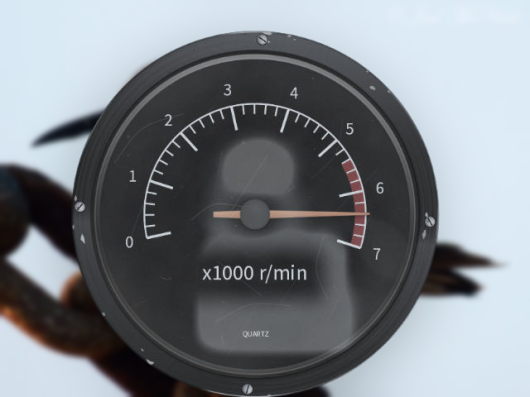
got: {"value": 6400, "unit": "rpm"}
